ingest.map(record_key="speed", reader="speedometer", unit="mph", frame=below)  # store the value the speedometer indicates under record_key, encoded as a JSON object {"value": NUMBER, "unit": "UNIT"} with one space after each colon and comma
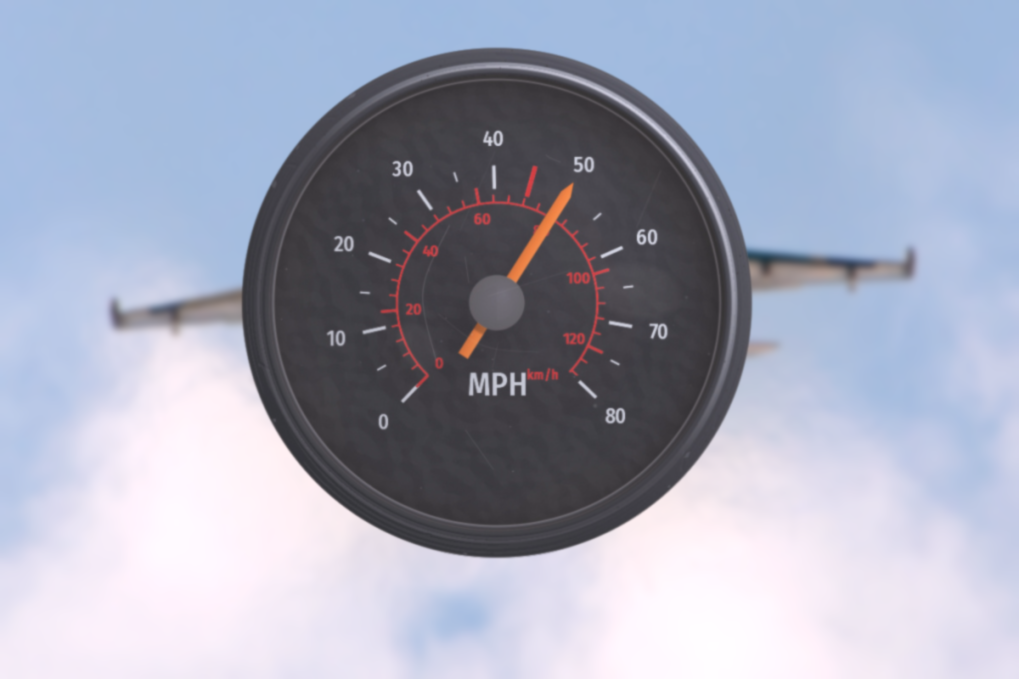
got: {"value": 50, "unit": "mph"}
